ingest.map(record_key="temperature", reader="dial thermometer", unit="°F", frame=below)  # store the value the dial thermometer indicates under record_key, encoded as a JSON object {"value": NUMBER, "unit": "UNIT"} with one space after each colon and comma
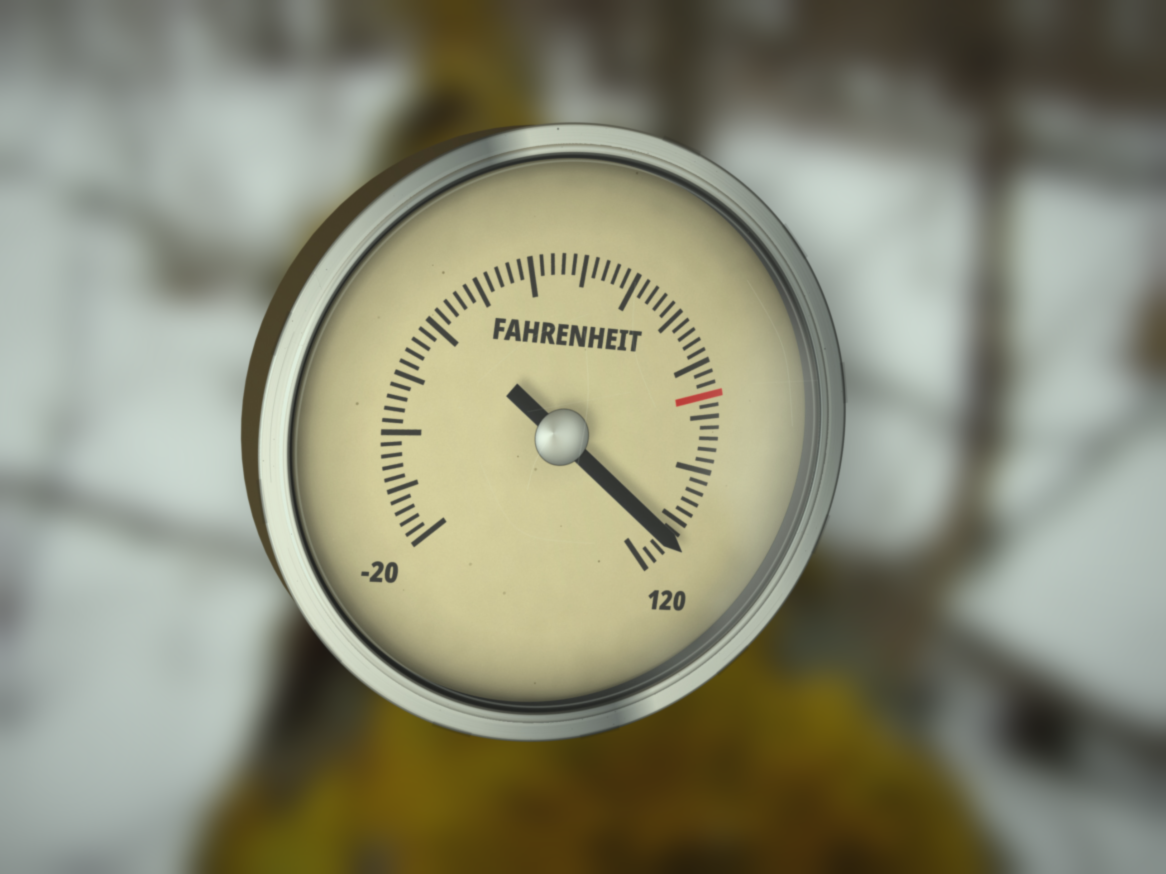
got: {"value": 114, "unit": "°F"}
